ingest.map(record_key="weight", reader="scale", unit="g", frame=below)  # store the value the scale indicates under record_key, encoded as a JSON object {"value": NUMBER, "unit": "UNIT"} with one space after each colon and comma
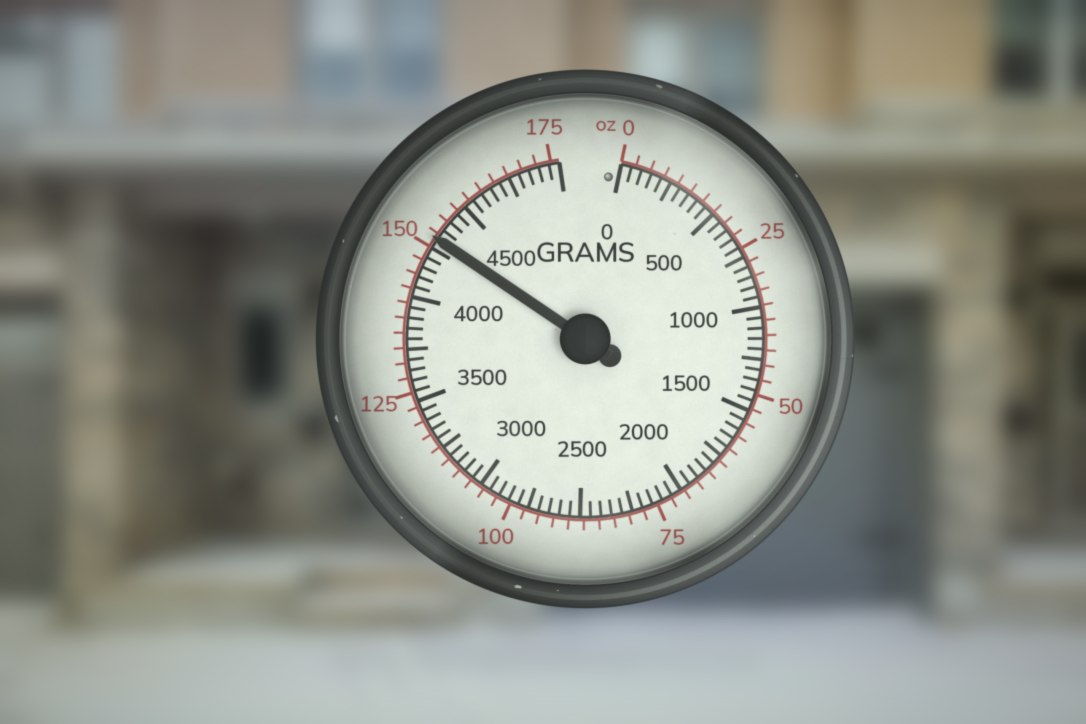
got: {"value": 4300, "unit": "g"}
